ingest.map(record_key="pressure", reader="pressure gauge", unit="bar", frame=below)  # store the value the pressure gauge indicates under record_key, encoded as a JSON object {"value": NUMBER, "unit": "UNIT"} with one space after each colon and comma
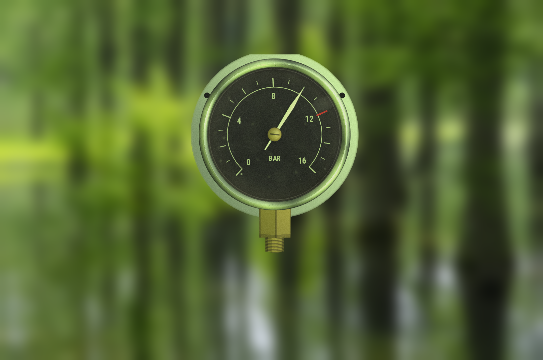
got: {"value": 10, "unit": "bar"}
